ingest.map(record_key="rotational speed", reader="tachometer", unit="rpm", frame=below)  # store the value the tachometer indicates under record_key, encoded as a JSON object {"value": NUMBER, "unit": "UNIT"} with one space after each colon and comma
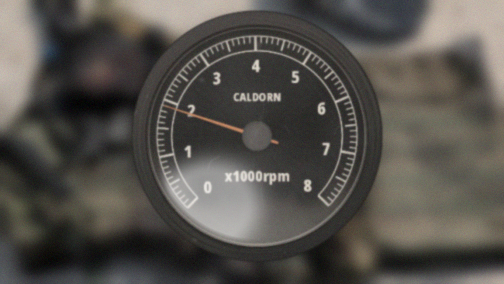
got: {"value": 1900, "unit": "rpm"}
